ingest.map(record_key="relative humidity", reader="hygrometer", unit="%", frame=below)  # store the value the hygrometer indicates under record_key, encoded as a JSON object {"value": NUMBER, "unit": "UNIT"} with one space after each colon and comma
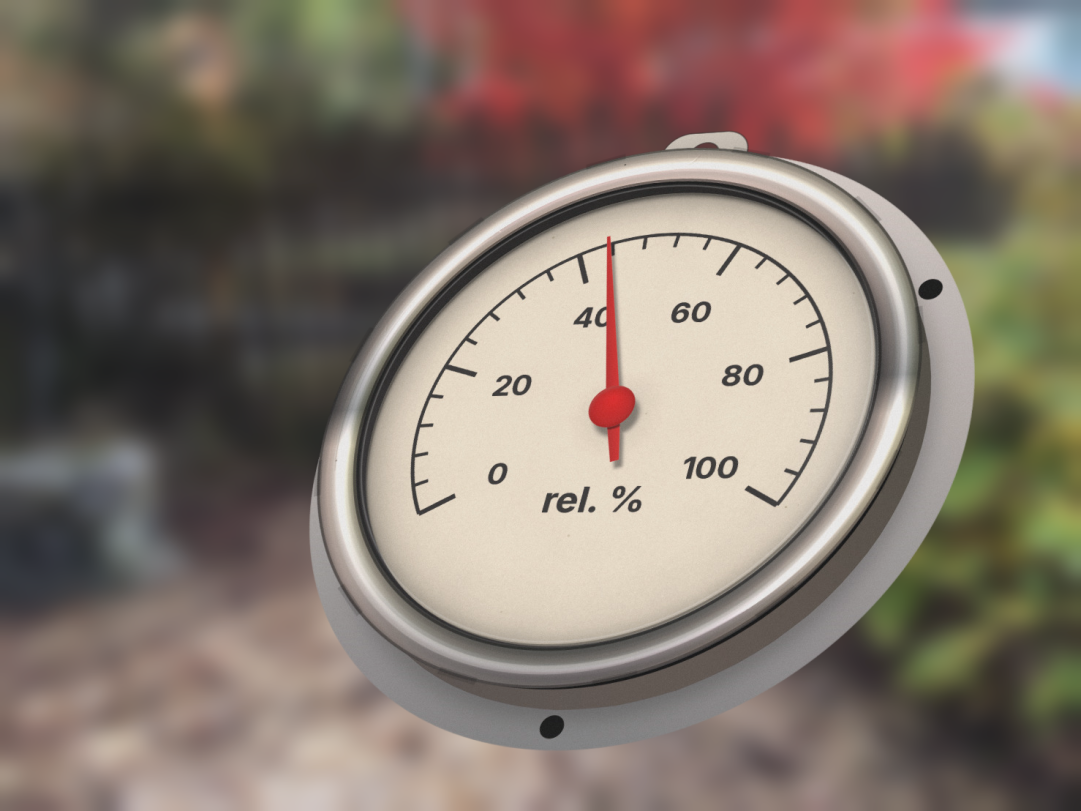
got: {"value": 44, "unit": "%"}
